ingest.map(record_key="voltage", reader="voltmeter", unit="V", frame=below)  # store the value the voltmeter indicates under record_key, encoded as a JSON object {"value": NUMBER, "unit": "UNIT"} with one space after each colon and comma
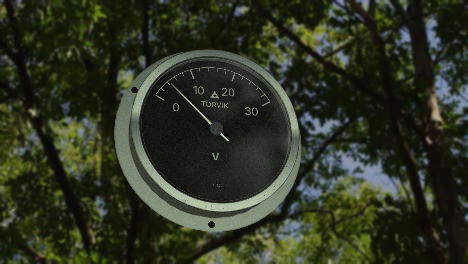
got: {"value": 4, "unit": "V"}
